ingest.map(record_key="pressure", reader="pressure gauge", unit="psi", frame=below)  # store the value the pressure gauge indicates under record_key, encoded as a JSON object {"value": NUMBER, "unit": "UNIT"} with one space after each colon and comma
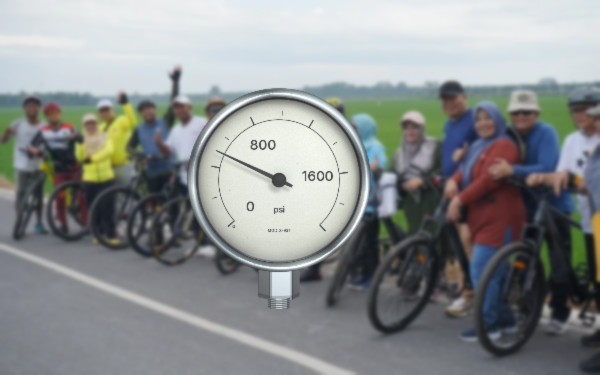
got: {"value": 500, "unit": "psi"}
